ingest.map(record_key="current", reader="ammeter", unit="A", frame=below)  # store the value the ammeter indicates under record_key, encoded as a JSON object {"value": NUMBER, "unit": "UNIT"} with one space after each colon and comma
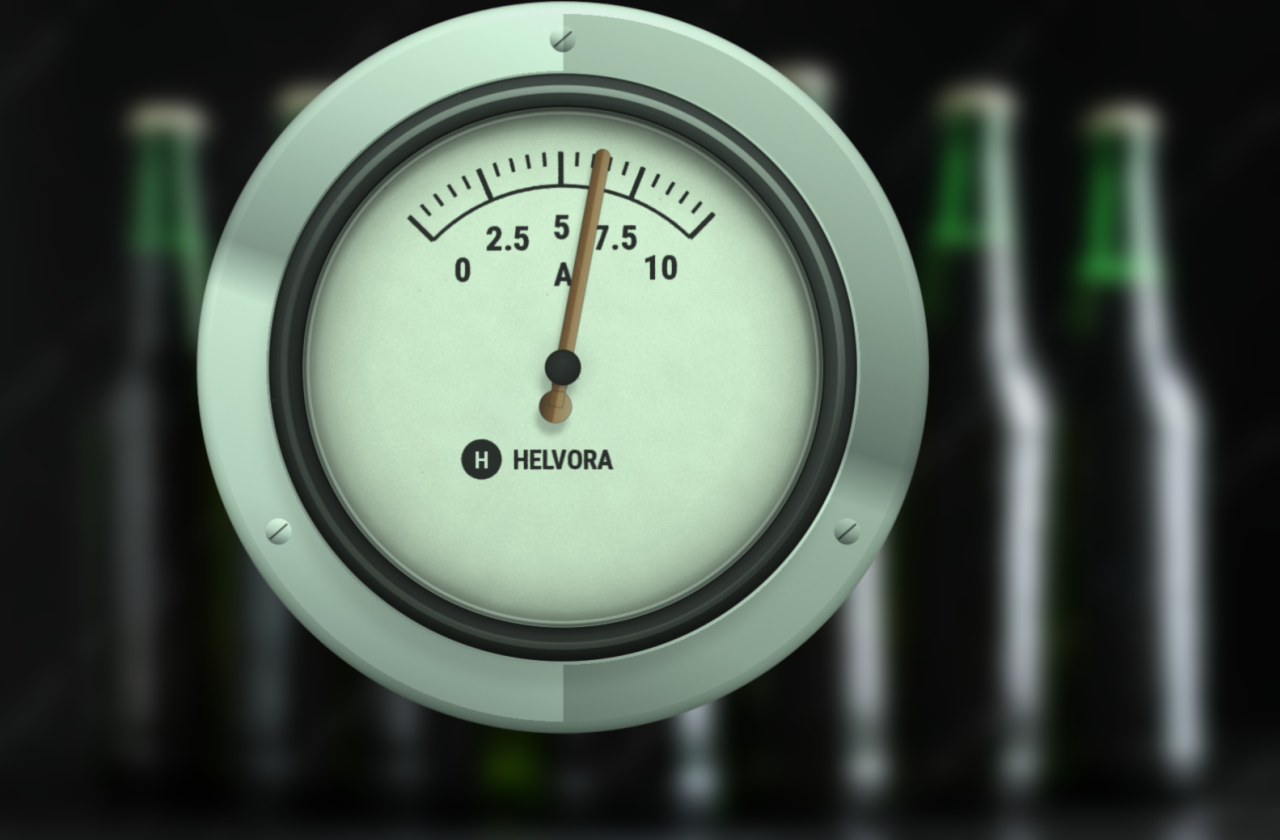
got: {"value": 6.25, "unit": "A"}
